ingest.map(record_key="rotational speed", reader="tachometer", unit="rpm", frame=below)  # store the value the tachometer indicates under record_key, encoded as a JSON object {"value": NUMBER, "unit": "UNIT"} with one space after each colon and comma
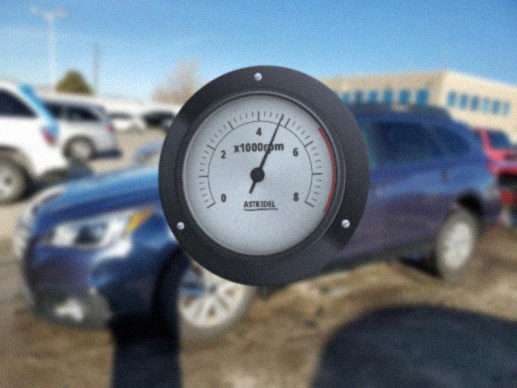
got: {"value": 4800, "unit": "rpm"}
